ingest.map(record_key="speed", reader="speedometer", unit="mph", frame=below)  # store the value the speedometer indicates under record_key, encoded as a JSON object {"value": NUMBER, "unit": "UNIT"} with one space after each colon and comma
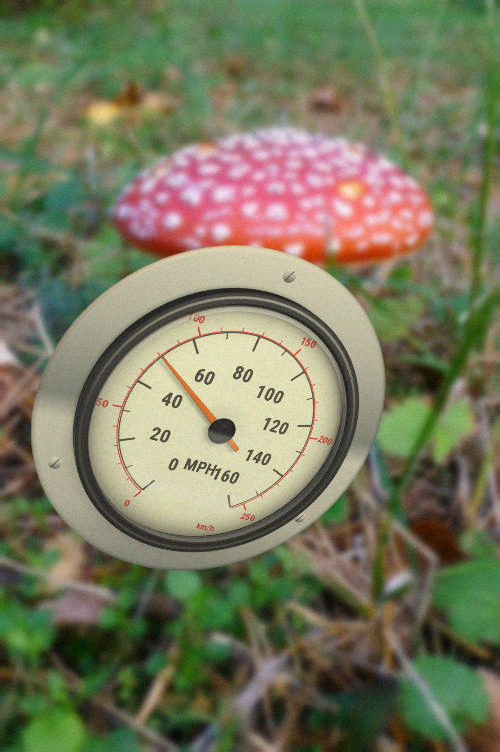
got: {"value": 50, "unit": "mph"}
